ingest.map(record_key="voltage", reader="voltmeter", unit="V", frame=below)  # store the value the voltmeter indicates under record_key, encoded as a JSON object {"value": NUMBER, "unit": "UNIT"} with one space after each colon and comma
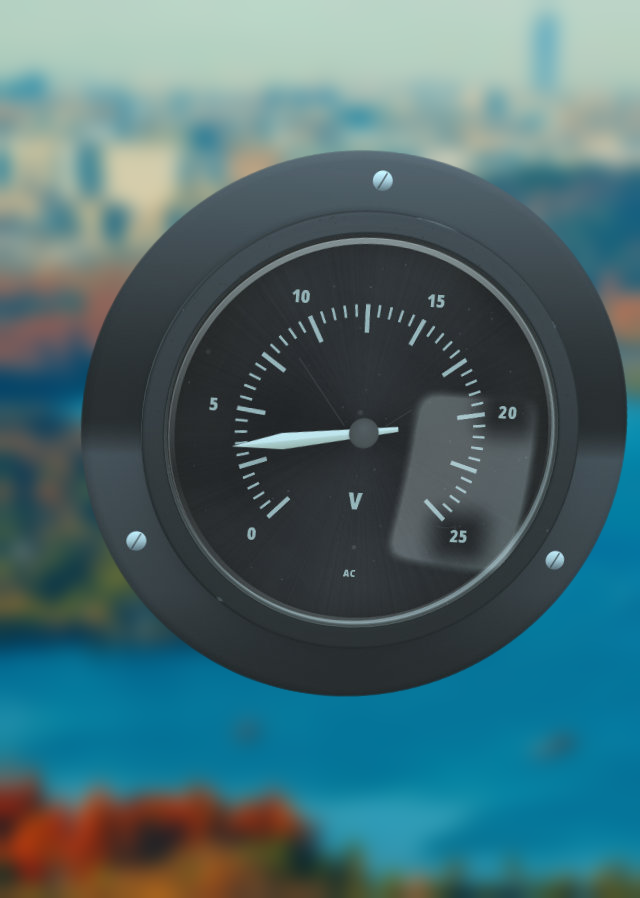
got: {"value": 3.5, "unit": "V"}
